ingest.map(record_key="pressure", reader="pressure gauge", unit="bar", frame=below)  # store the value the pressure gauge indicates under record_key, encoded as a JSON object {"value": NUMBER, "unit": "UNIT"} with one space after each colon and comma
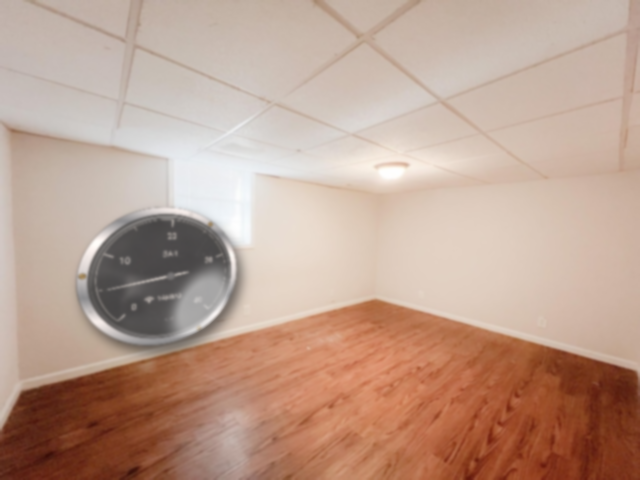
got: {"value": 5, "unit": "bar"}
